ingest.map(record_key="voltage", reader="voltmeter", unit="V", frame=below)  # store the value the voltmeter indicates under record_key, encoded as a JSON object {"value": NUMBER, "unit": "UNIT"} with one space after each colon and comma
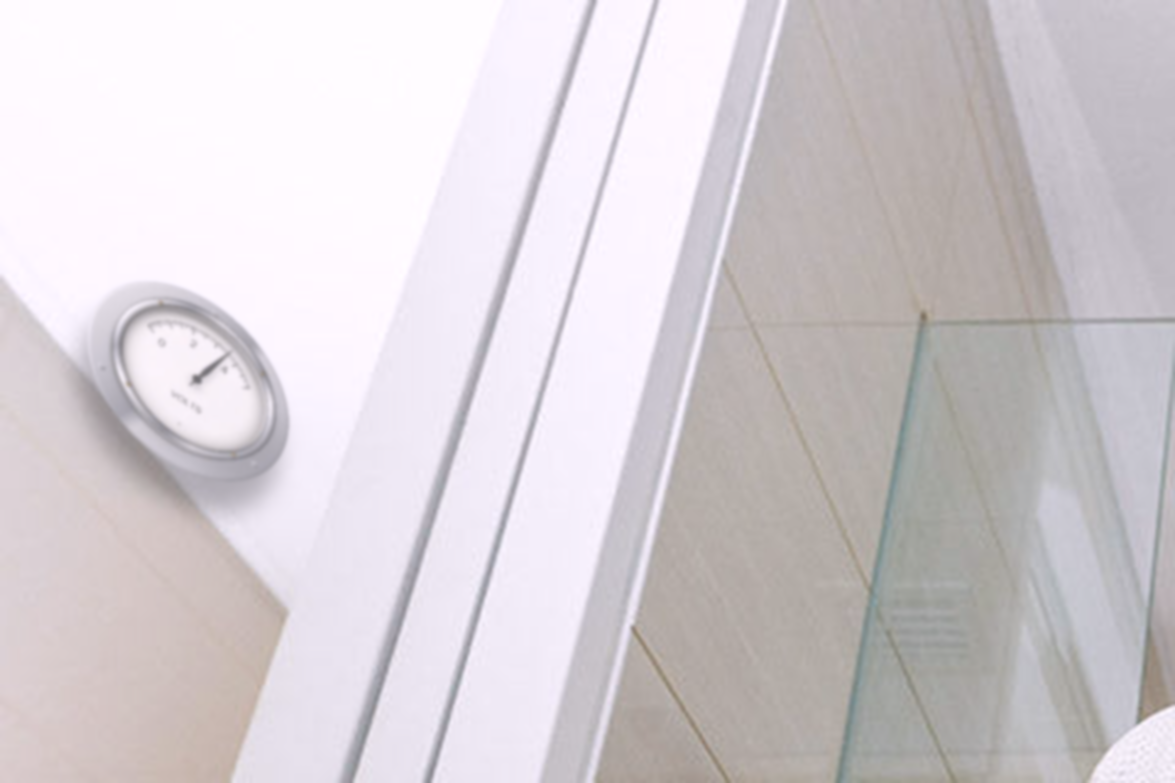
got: {"value": 3.5, "unit": "V"}
